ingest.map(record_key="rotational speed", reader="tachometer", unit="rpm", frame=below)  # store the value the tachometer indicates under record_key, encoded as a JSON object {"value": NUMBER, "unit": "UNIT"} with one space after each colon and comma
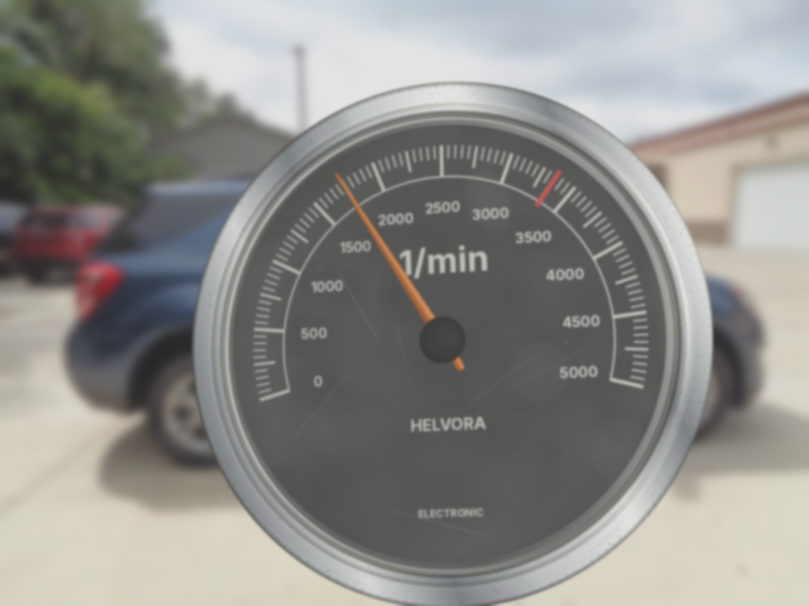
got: {"value": 1750, "unit": "rpm"}
